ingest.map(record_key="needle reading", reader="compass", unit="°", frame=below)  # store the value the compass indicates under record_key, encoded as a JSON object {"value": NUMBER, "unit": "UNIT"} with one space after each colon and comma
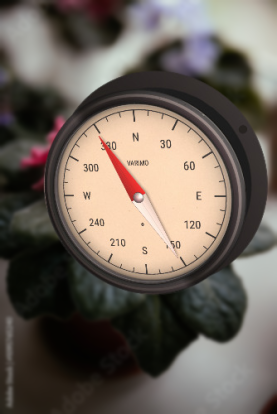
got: {"value": 330, "unit": "°"}
